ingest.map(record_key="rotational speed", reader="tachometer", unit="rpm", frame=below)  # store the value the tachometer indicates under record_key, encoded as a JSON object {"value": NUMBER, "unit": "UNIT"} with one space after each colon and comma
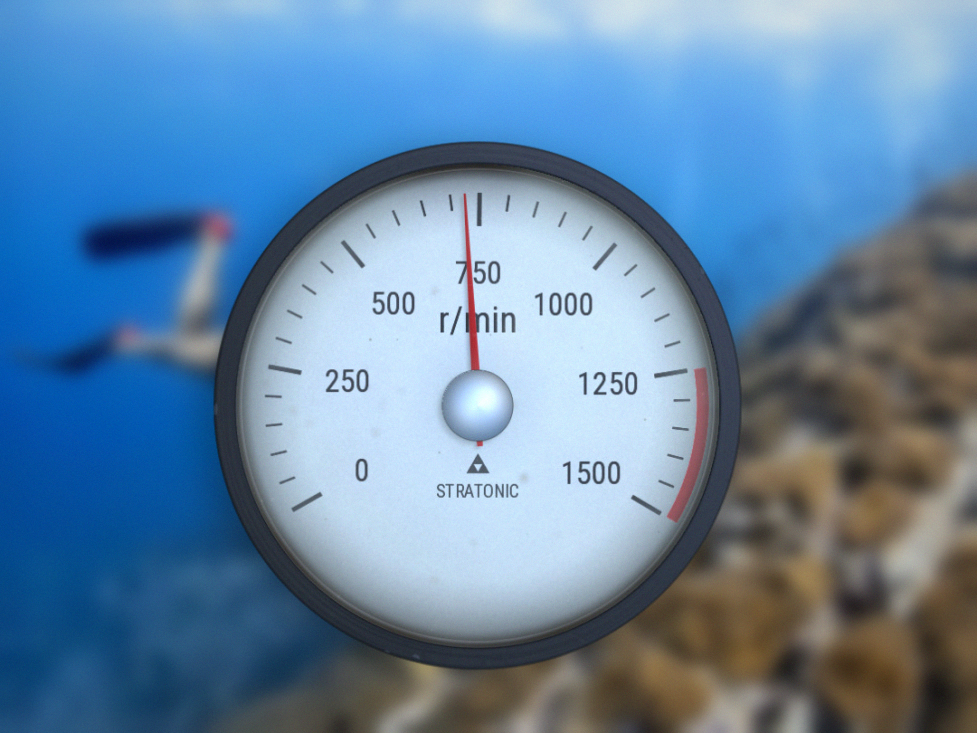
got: {"value": 725, "unit": "rpm"}
